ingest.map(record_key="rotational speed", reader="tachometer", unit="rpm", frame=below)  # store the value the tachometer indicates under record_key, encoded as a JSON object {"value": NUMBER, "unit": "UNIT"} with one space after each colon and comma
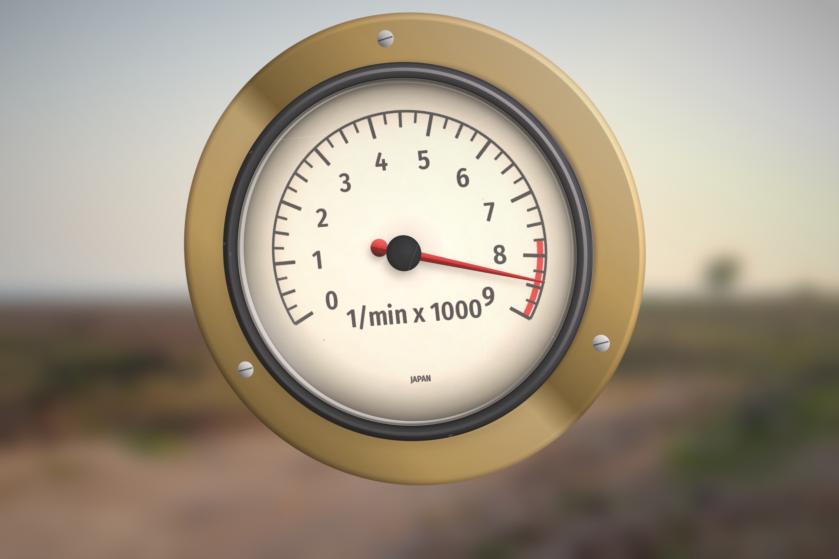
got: {"value": 8375, "unit": "rpm"}
